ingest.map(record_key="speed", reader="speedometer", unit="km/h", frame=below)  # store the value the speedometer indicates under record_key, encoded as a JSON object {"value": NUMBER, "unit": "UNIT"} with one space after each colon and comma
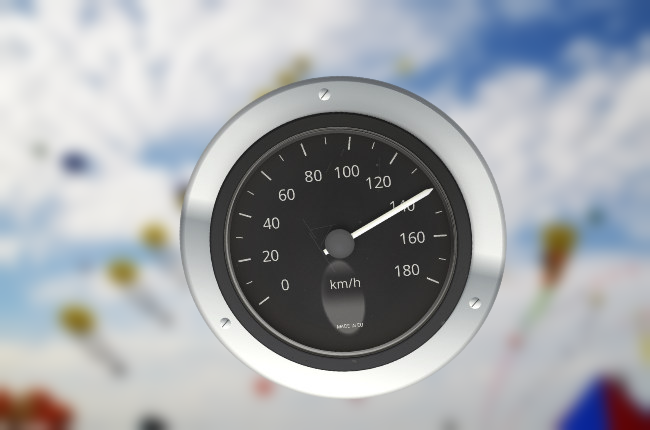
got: {"value": 140, "unit": "km/h"}
